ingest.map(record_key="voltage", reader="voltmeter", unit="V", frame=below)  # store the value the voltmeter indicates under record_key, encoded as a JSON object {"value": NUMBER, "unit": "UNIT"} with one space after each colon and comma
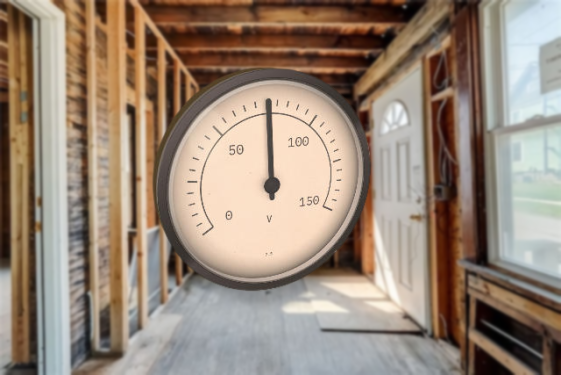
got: {"value": 75, "unit": "V"}
